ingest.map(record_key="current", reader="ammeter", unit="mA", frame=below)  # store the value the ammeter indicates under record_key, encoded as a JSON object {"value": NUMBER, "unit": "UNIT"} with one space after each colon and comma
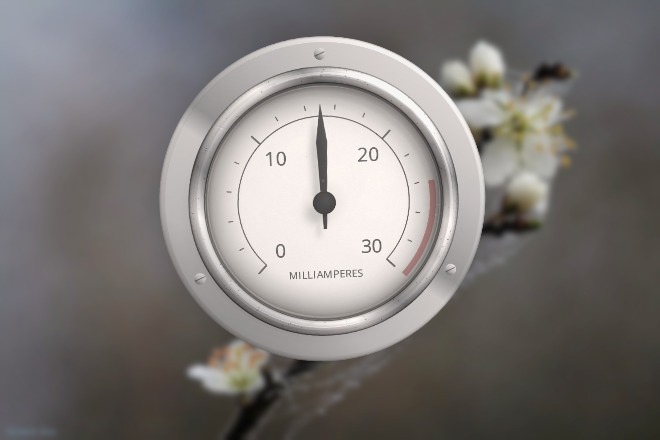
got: {"value": 15, "unit": "mA"}
